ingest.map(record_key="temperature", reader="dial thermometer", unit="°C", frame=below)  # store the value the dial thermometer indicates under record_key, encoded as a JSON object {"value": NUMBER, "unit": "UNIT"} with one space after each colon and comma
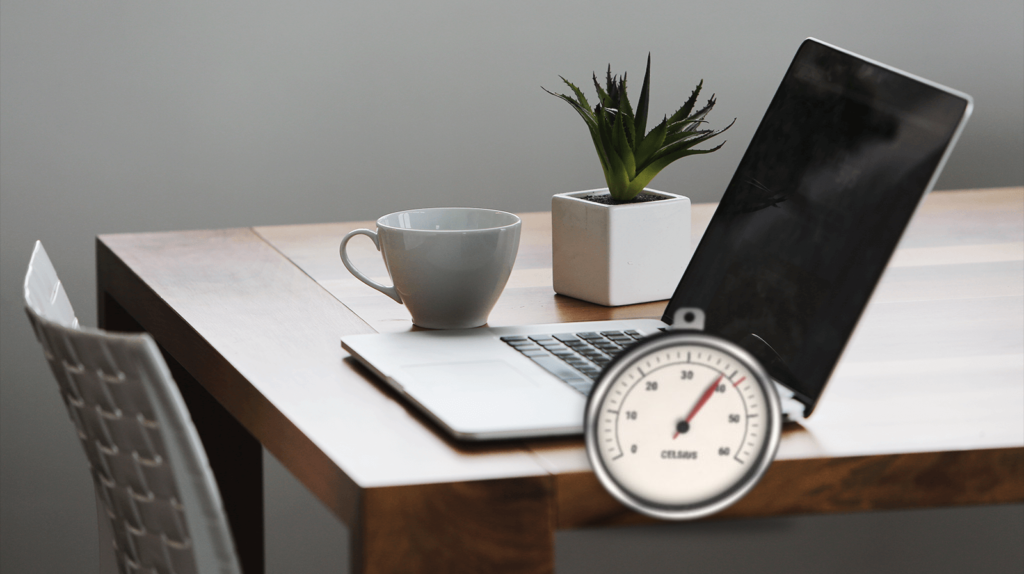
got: {"value": 38, "unit": "°C"}
